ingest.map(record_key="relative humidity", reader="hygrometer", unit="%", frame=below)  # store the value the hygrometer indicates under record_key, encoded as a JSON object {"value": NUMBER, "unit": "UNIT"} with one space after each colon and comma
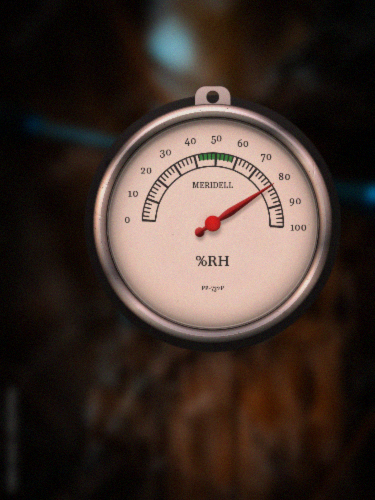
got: {"value": 80, "unit": "%"}
